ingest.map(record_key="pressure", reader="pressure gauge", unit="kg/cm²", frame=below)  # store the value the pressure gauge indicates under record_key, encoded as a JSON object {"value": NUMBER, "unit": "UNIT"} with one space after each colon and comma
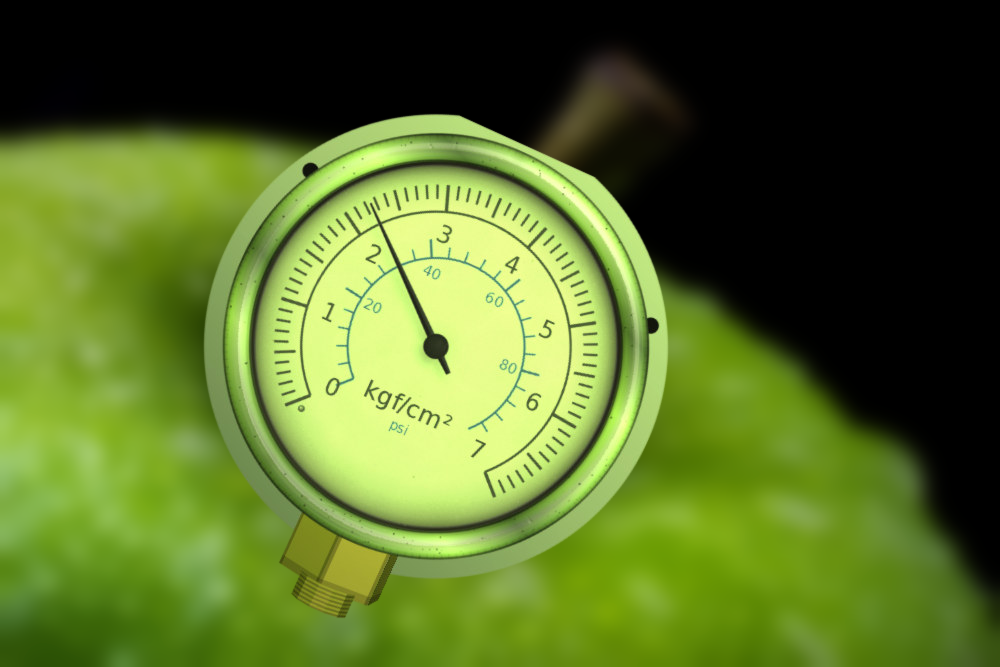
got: {"value": 2.25, "unit": "kg/cm²"}
